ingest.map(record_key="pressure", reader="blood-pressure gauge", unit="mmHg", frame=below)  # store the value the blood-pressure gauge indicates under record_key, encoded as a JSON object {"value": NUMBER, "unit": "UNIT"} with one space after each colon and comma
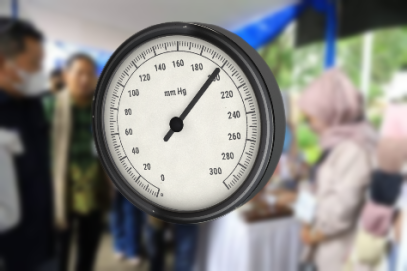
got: {"value": 200, "unit": "mmHg"}
